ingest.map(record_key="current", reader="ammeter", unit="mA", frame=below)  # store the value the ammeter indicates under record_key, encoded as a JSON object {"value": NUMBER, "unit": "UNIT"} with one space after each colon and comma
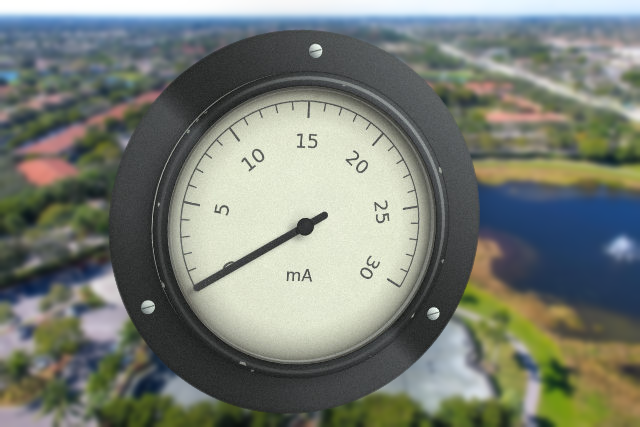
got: {"value": 0, "unit": "mA"}
